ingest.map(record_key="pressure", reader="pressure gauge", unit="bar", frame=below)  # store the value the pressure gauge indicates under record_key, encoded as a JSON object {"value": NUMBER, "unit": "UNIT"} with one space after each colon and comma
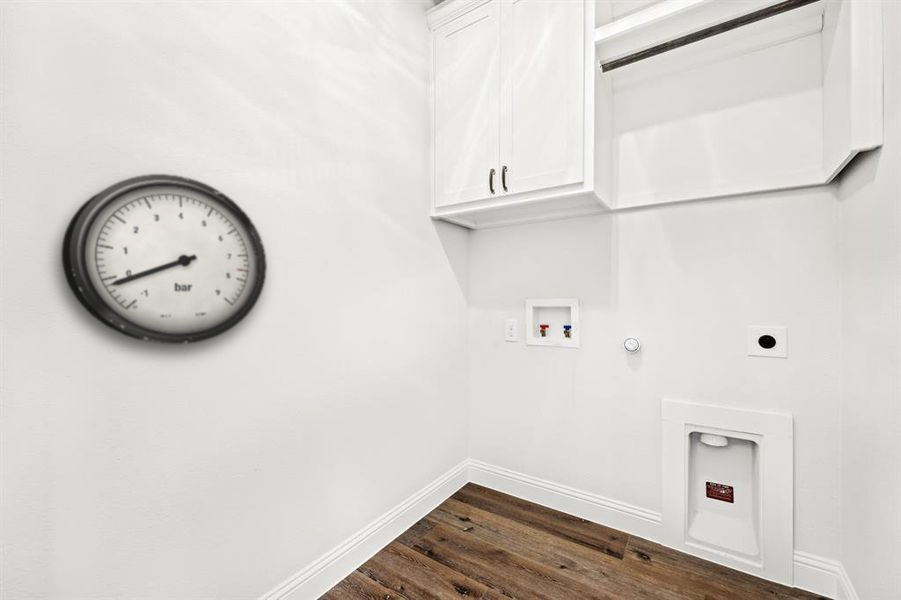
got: {"value": -0.2, "unit": "bar"}
